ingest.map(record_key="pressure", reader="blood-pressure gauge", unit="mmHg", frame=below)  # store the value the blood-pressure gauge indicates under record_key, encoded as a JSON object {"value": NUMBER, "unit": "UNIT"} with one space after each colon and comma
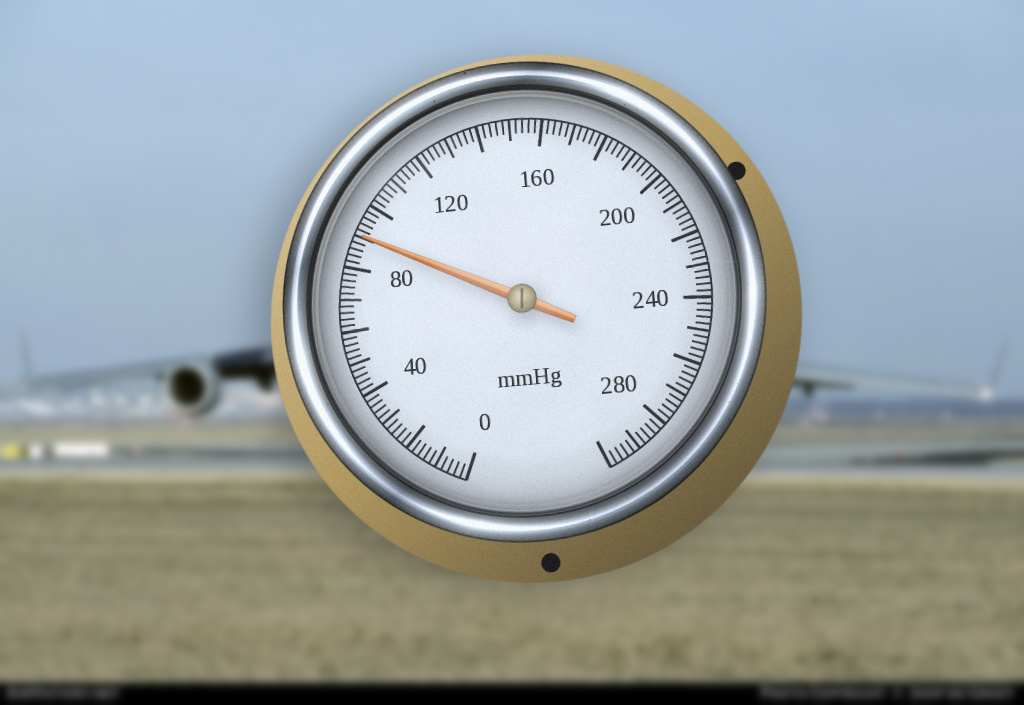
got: {"value": 90, "unit": "mmHg"}
